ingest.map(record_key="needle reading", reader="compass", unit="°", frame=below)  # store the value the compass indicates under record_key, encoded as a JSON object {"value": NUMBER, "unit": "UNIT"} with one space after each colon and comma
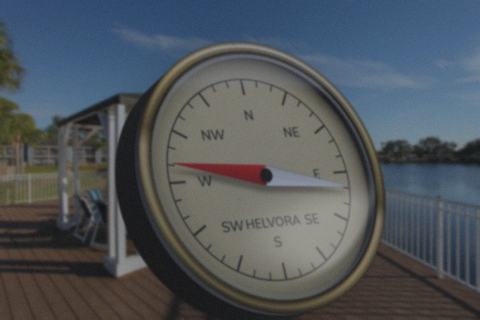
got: {"value": 280, "unit": "°"}
